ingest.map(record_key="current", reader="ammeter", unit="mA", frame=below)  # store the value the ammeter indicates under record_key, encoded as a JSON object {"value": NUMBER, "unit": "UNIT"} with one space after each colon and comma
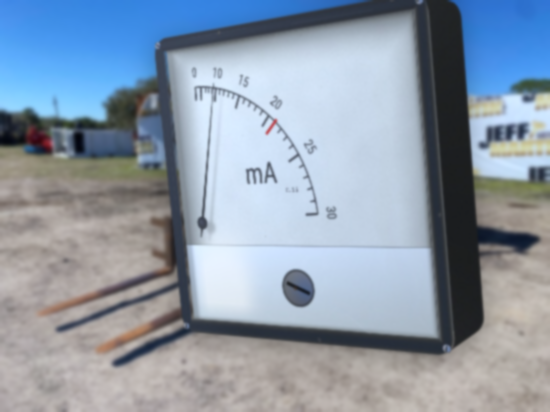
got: {"value": 10, "unit": "mA"}
